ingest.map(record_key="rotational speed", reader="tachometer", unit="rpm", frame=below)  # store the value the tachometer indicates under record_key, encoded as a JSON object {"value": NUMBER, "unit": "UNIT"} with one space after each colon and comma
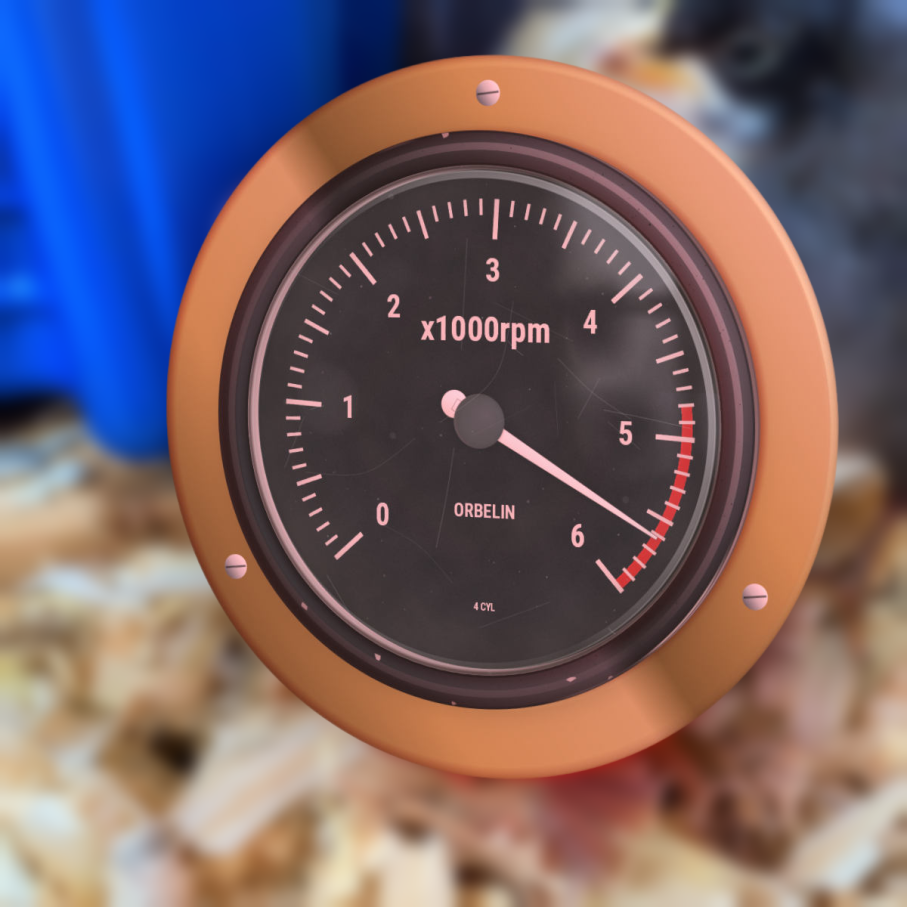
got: {"value": 5600, "unit": "rpm"}
